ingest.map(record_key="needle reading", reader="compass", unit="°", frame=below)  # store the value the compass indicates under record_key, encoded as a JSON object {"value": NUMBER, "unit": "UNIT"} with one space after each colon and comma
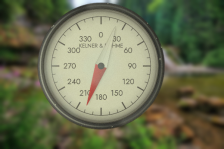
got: {"value": 200, "unit": "°"}
